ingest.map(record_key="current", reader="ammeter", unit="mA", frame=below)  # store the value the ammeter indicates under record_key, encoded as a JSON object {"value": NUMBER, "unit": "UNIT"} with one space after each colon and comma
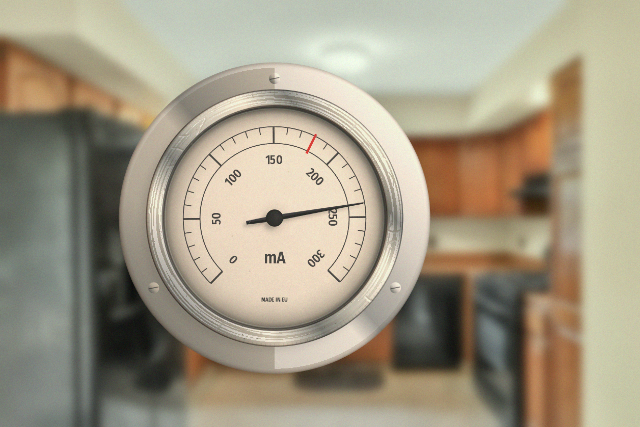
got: {"value": 240, "unit": "mA"}
